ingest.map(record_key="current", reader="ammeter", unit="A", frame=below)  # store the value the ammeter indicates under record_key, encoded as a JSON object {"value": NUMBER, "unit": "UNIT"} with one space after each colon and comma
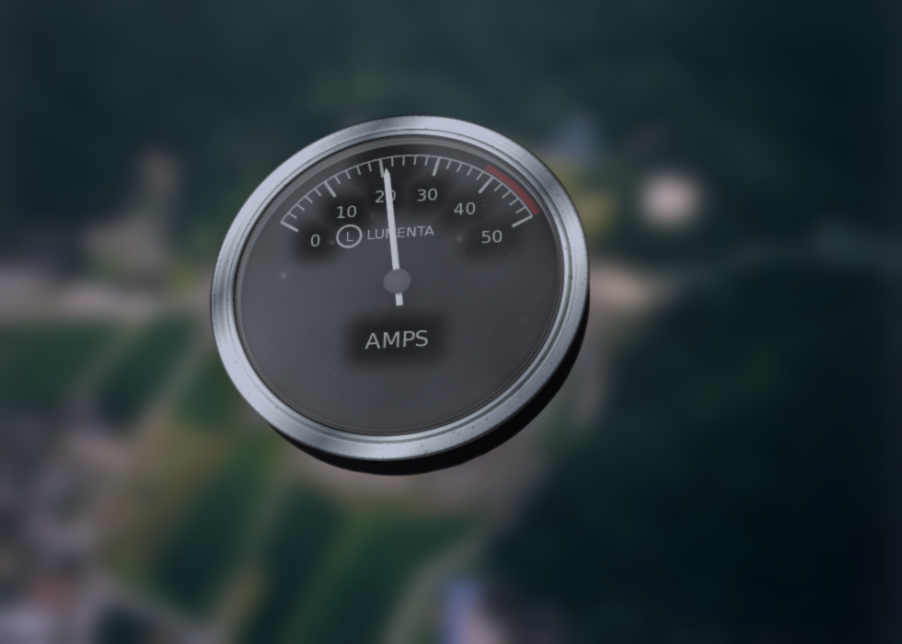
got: {"value": 21, "unit": "A"}
